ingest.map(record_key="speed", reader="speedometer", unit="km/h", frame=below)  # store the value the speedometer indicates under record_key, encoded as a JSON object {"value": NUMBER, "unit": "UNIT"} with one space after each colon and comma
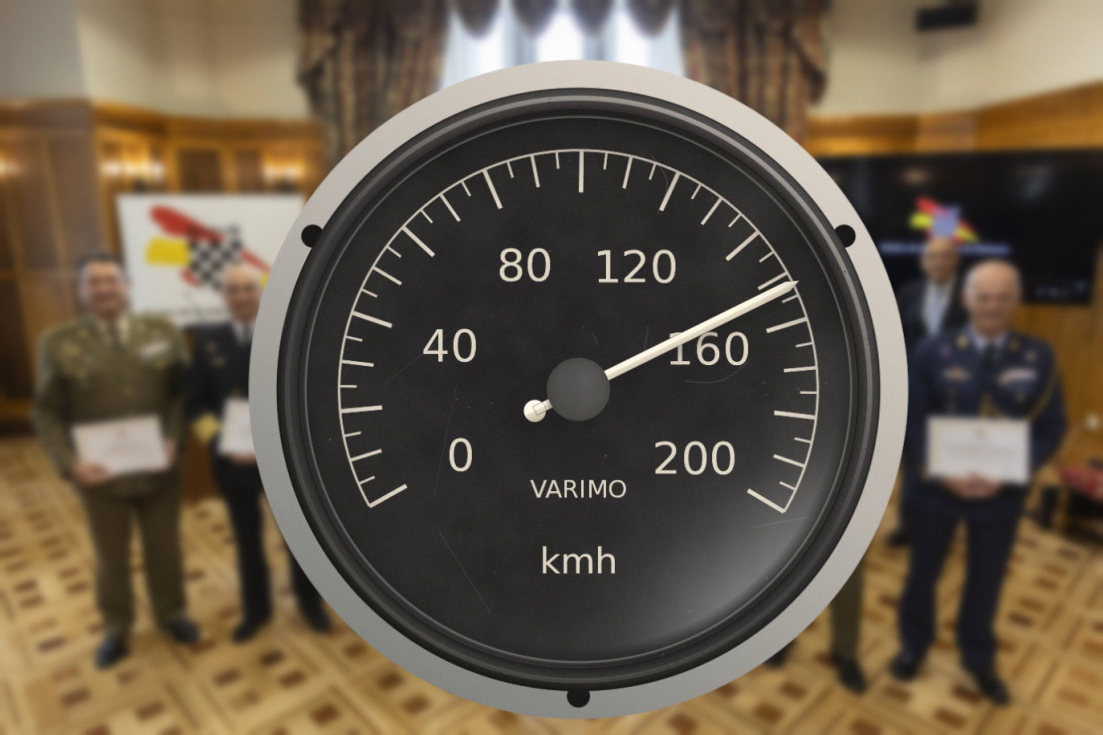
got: {"value": 152.5, "unit": "km/h"}
